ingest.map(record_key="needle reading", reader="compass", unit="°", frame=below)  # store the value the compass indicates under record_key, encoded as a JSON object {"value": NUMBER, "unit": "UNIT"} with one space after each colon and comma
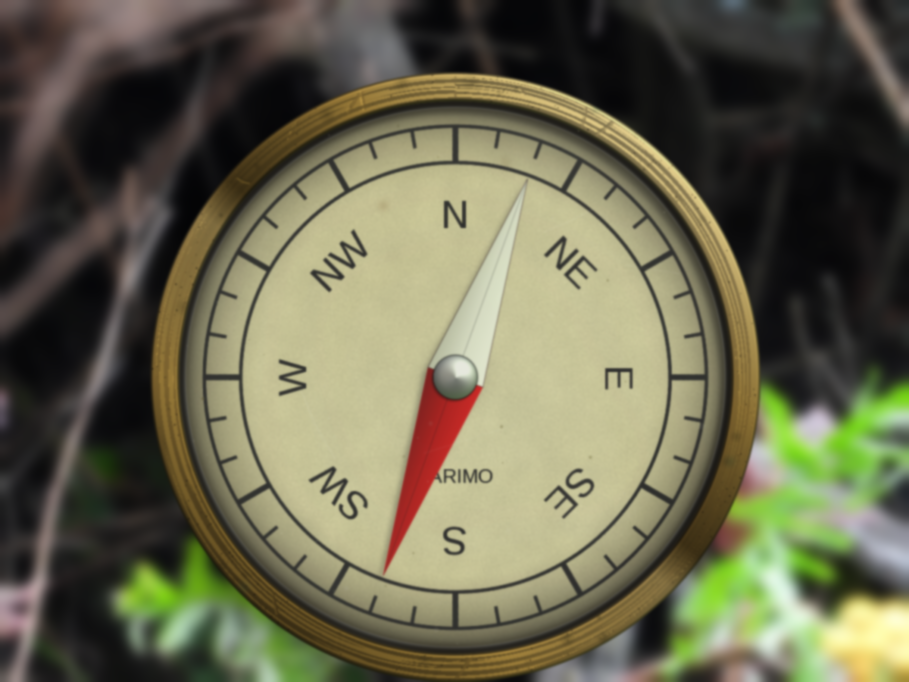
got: {"value": 200, "unit": "°"}
